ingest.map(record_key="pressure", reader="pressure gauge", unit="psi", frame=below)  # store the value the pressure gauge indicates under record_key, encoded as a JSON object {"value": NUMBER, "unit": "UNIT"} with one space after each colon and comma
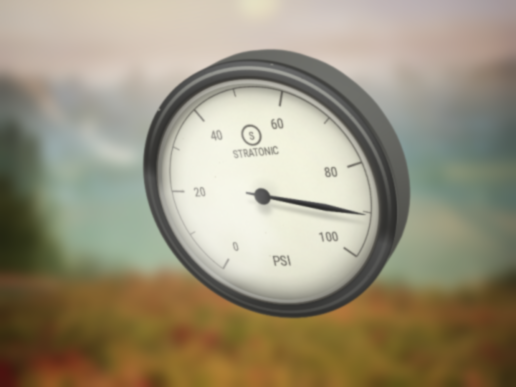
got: {"value": 90, "unit": "psi"}
